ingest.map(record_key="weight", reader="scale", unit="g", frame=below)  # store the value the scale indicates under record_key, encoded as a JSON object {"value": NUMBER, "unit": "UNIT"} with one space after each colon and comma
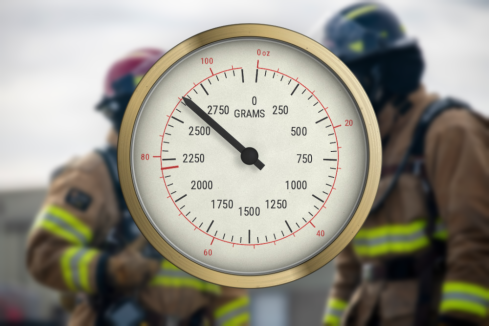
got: {"value": 2625, "unit": "g"}
